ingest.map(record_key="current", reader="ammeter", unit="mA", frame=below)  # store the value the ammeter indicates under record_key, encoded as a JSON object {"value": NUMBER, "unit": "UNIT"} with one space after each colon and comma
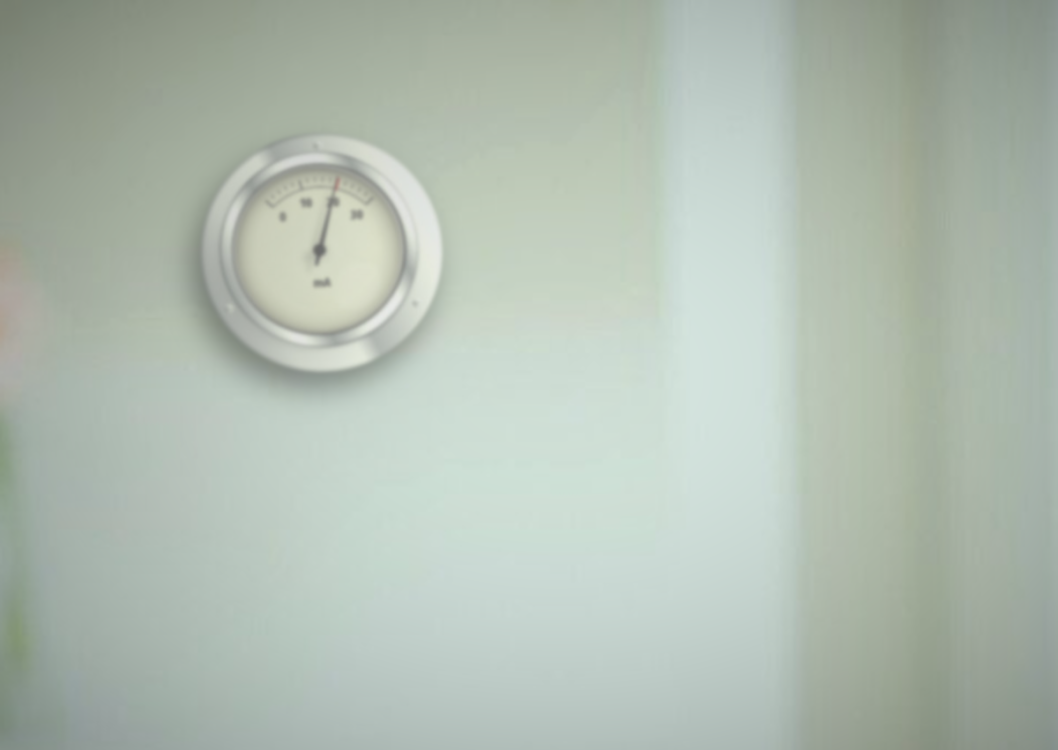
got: {"value": 20, "unit": "mA"}
